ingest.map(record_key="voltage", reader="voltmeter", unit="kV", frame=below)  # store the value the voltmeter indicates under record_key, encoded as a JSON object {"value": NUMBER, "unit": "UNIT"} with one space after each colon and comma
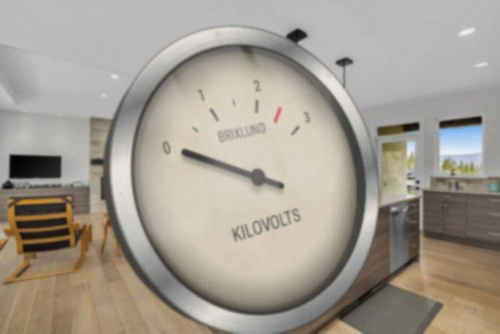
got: {"value": 0, "unit": "kV"}
